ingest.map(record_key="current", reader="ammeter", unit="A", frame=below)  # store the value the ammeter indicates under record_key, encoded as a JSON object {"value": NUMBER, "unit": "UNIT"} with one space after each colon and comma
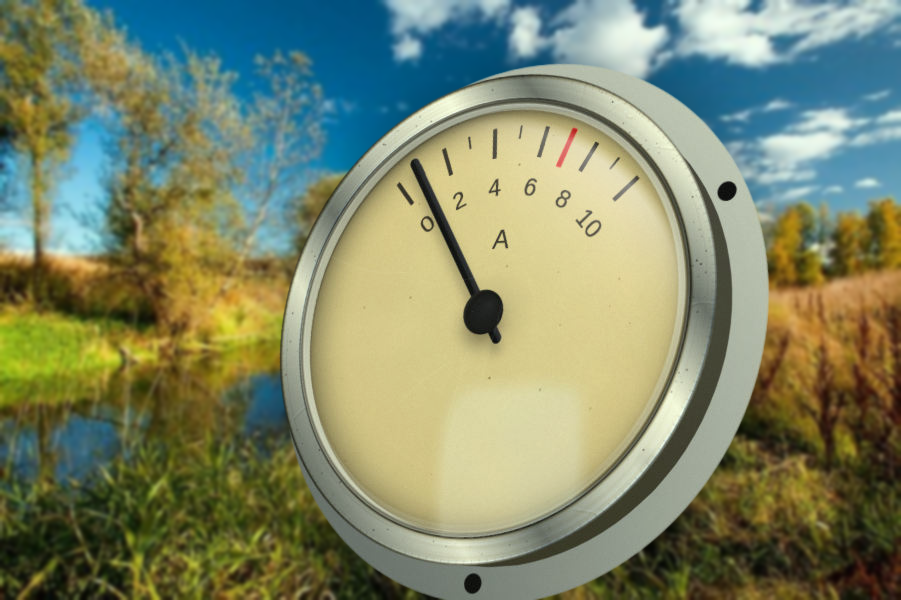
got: {"value": 1, "unit": "A"}
